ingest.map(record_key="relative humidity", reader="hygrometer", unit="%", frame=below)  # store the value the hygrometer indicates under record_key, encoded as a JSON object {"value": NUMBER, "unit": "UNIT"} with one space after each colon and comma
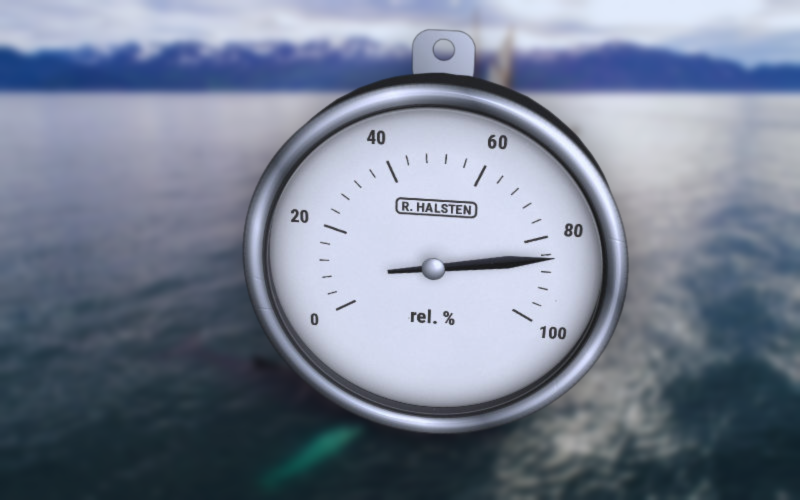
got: {"value": 84, "unit": "%"}
